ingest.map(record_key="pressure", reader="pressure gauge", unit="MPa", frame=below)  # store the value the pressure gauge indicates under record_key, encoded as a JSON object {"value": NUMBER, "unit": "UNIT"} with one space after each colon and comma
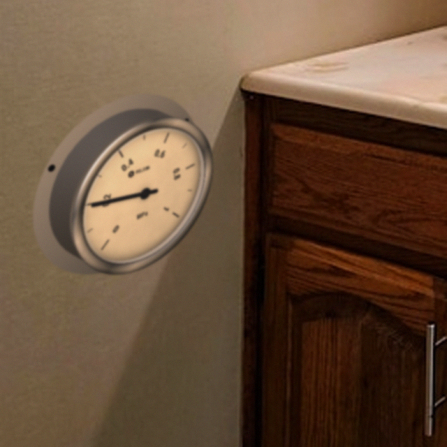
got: {"value": 0.2, "unit": "MPa"}
